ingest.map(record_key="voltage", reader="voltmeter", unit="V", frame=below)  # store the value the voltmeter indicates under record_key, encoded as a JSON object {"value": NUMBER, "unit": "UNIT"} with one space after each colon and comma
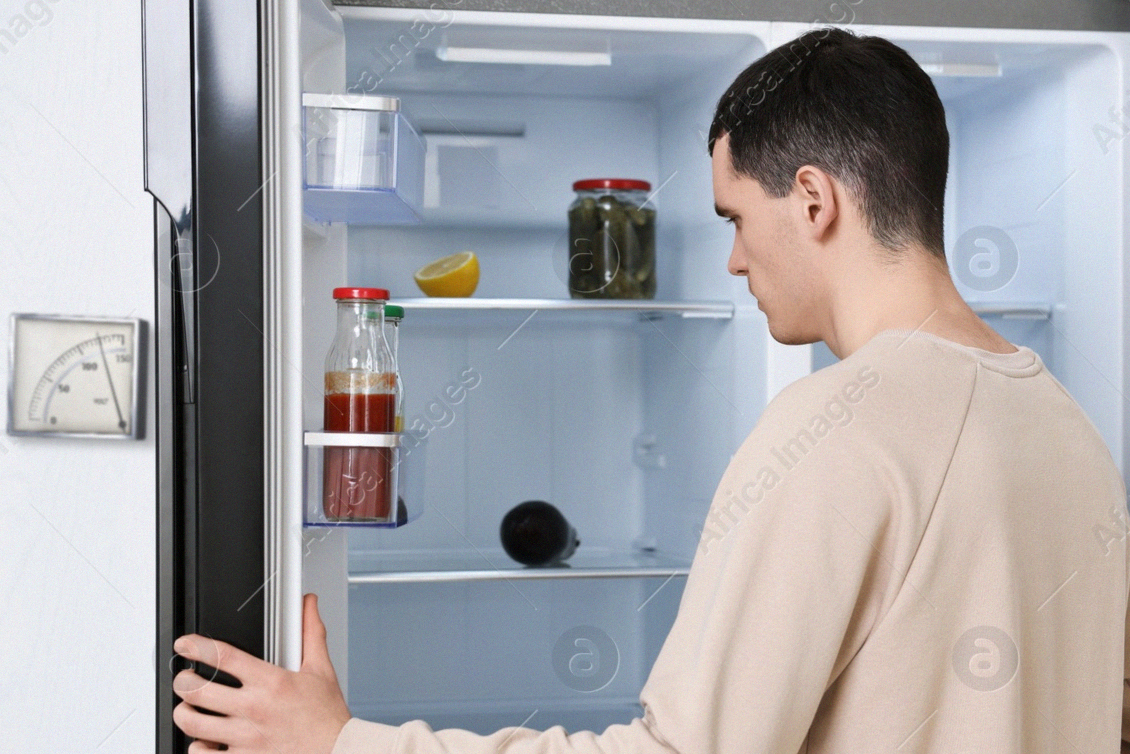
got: {"value": 125, "unit": "V"}
